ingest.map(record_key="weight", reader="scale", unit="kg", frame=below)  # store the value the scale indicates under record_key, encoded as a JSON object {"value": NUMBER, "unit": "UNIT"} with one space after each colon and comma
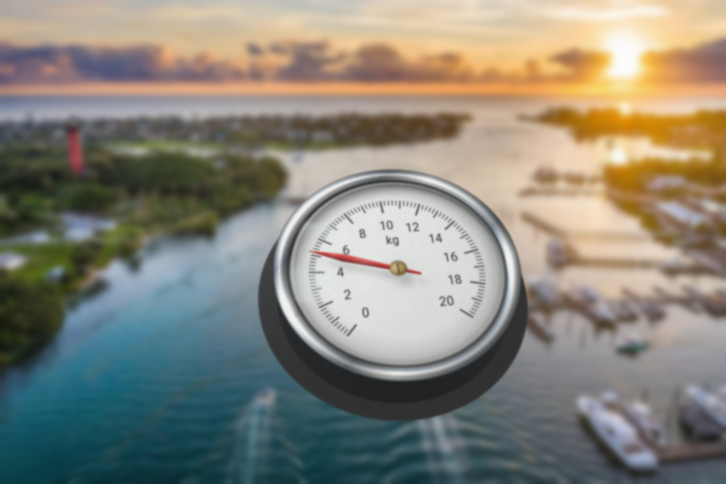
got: {"value": 5, "unit": "kg"}
